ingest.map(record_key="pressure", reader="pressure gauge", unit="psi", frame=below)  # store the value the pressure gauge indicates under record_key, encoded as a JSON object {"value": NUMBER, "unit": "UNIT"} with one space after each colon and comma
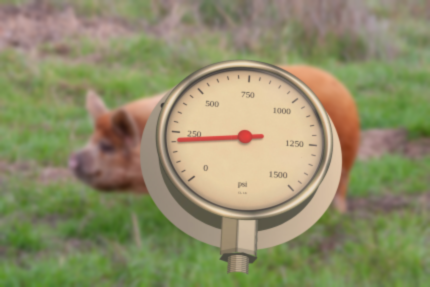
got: {"value": 200, "unit": "psi"}
